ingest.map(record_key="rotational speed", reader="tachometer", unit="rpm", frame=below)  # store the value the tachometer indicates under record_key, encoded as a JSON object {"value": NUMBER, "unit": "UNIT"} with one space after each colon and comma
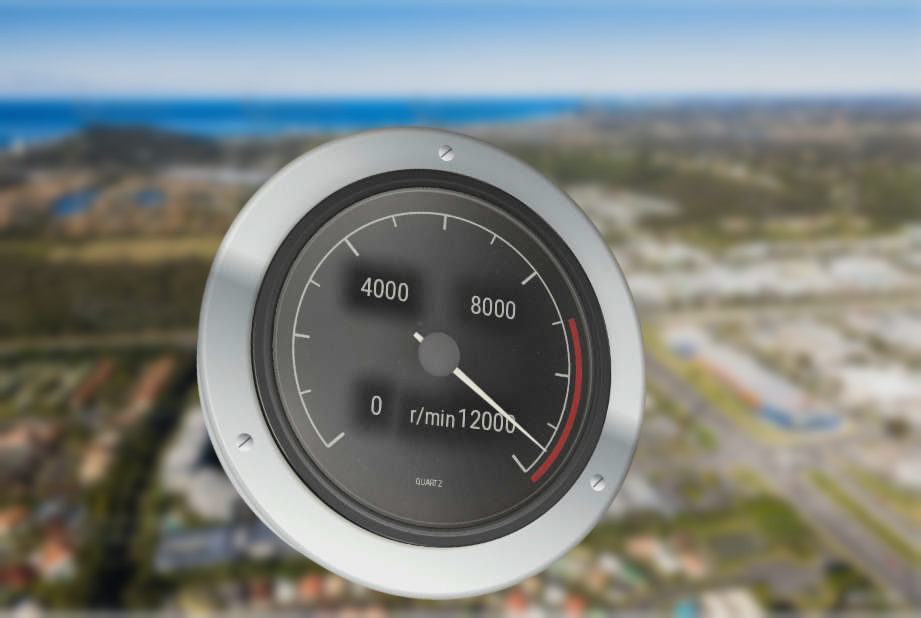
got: {"value": 11500, "unit": "rpm"}
